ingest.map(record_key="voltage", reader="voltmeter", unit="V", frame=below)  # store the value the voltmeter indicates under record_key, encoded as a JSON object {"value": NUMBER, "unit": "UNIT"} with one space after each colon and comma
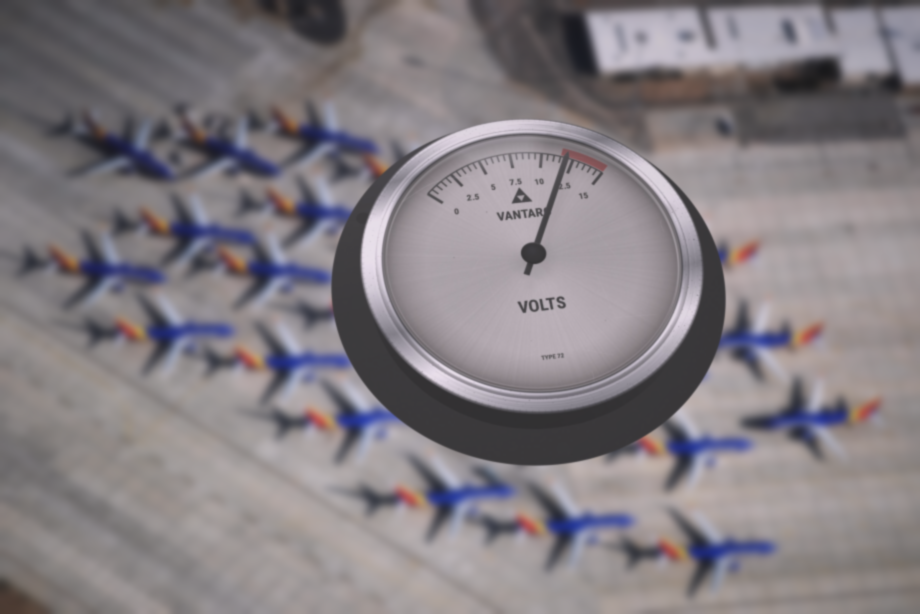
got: {"value": 12, "unit": "V"}
